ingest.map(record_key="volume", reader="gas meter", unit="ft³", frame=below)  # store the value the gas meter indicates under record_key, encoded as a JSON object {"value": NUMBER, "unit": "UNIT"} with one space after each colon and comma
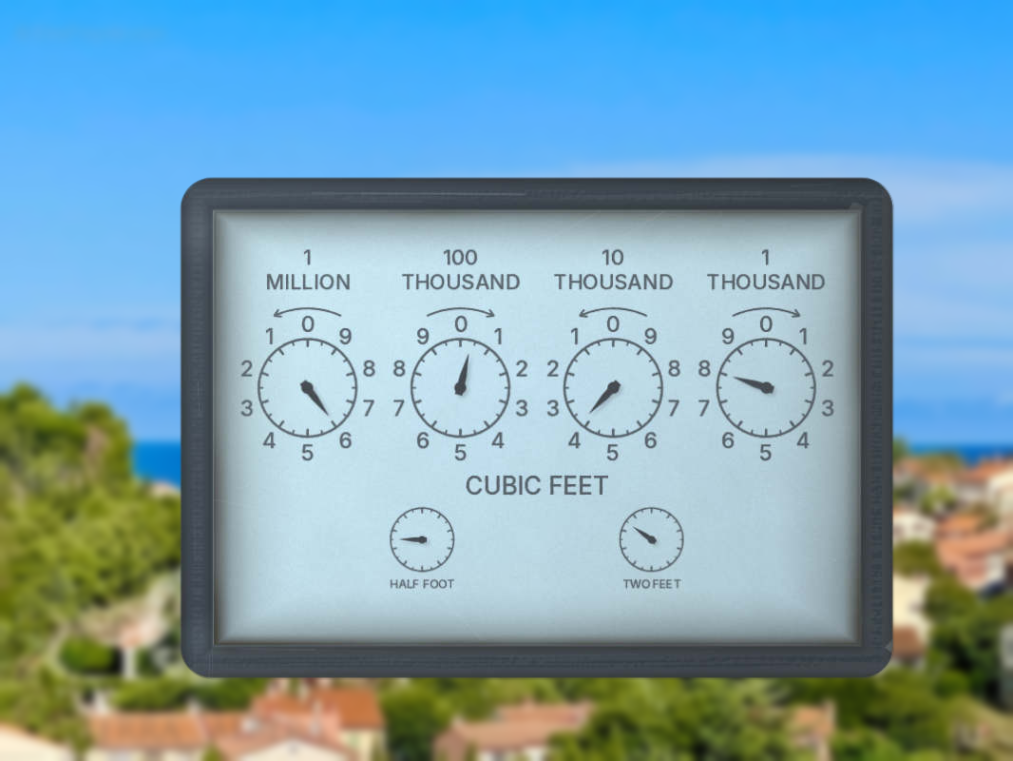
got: {"value": 603800, "unit": "ft³"}
